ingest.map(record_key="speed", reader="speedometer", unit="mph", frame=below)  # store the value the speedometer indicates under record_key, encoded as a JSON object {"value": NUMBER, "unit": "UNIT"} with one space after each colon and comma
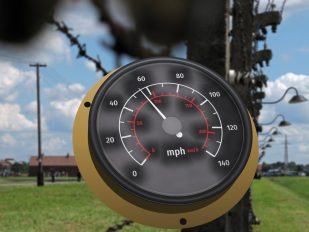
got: {"value": 55, "unit": "mph"}
